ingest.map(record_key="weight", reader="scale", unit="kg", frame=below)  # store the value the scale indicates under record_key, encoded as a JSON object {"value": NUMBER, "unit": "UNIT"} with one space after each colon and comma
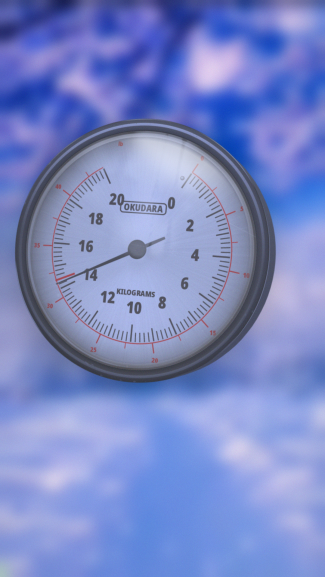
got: {"value": 14.2, "unit": "kg"}
